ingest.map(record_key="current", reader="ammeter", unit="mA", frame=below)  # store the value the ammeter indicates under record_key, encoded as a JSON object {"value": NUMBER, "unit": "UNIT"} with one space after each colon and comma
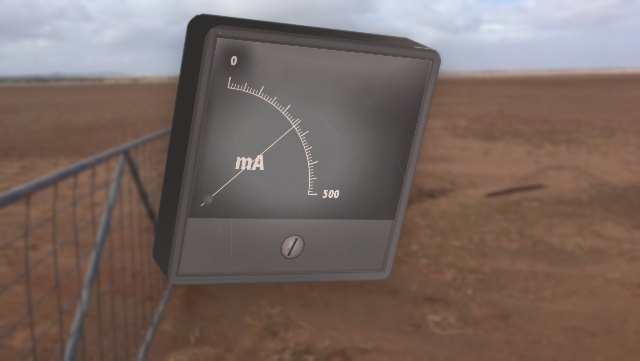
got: {"value": 250, "unit": "mA"}
